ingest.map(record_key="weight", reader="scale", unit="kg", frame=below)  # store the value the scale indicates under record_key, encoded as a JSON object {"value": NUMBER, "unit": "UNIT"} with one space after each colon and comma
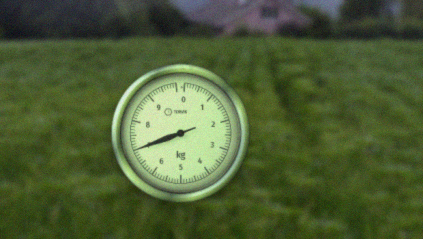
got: {"value": 7, "unit": "kg"}
